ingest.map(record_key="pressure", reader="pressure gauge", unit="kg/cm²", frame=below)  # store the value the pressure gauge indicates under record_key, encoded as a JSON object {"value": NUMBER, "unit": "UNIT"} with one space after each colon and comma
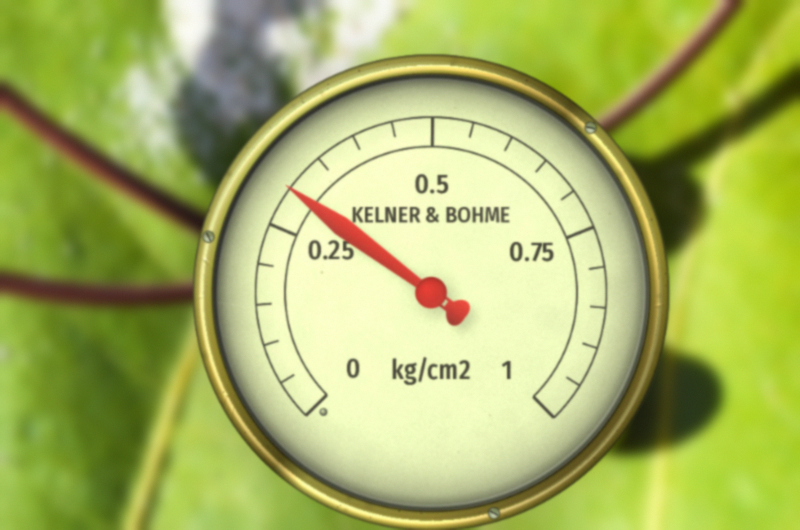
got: {"value": 0.3, "unit": "kg/cm²"}
